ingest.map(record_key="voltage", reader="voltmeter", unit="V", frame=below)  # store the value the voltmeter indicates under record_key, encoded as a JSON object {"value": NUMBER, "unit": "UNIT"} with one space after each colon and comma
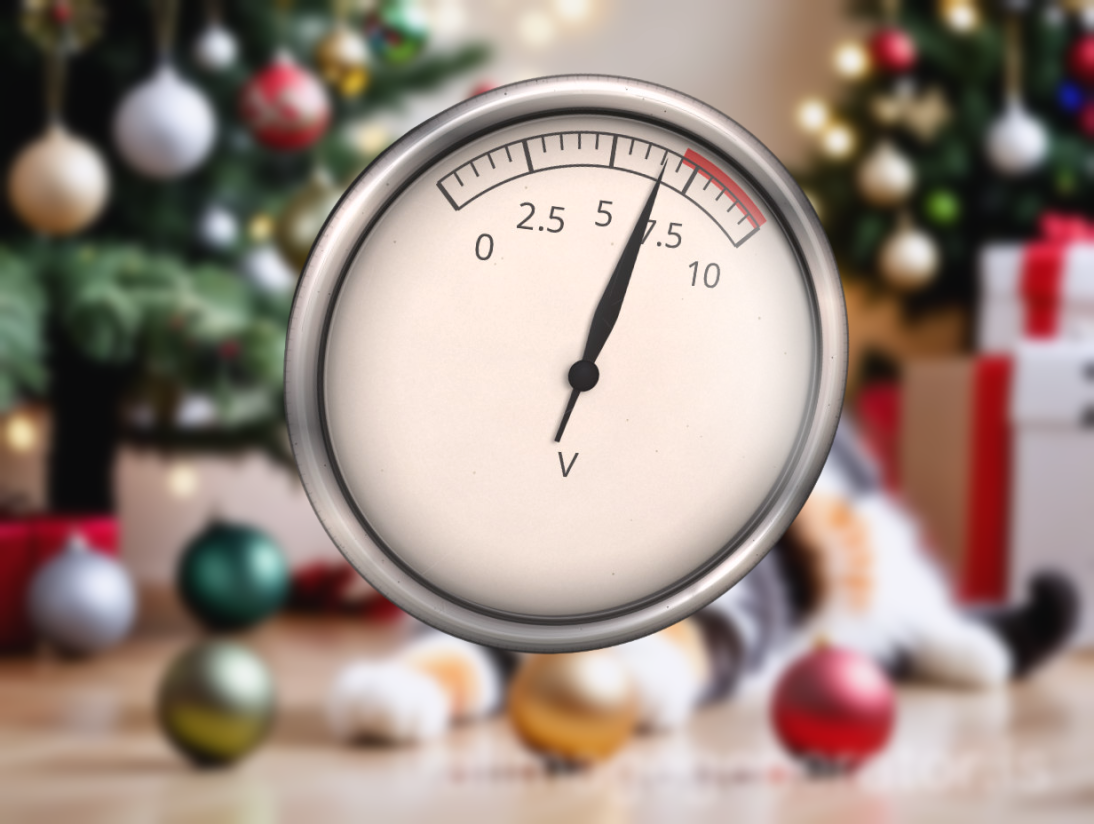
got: {"value": 6.5, "unit": "V"}
